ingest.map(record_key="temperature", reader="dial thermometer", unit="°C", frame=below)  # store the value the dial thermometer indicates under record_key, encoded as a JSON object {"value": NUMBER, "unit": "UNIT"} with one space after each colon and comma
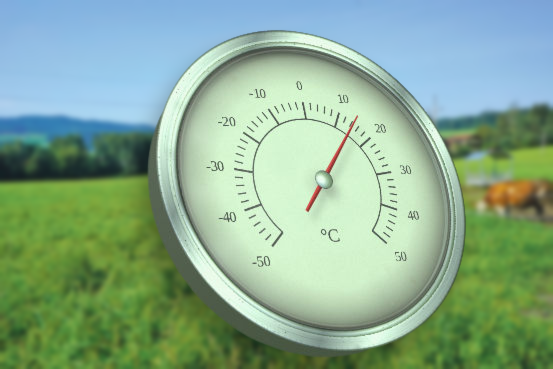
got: {"value": 14, "unit": "°C"}
